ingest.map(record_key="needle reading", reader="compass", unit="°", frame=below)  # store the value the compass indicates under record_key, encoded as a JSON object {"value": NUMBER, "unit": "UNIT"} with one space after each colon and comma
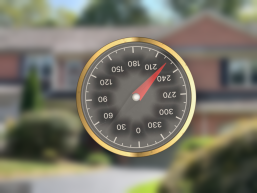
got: {"value": 225, "unit": "°"}
